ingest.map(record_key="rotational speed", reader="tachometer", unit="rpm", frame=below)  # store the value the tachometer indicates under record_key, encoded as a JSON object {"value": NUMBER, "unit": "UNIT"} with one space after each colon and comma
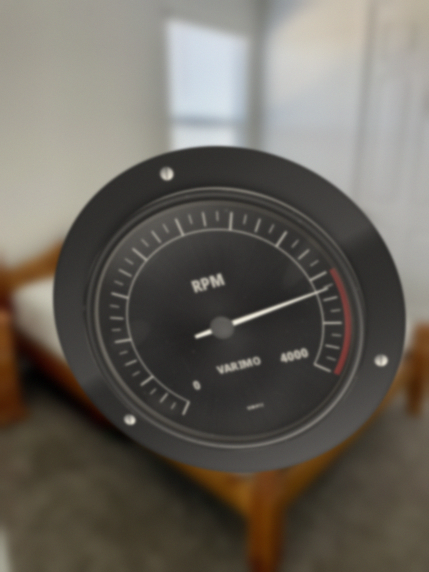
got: {"value": 3300, "unit": "rpm"}
